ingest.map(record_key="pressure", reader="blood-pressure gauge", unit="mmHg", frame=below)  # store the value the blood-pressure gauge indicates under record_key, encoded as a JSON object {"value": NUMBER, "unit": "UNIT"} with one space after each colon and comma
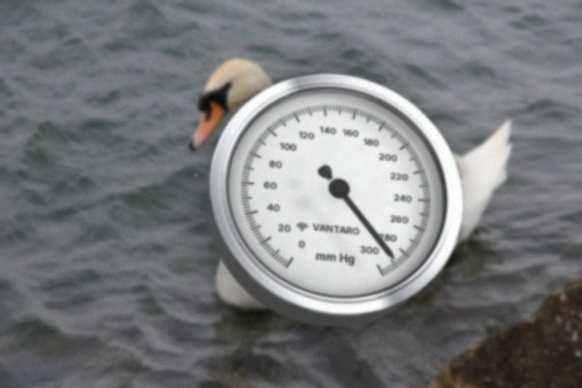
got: {"value": 290, "unit": "mmHg"}
